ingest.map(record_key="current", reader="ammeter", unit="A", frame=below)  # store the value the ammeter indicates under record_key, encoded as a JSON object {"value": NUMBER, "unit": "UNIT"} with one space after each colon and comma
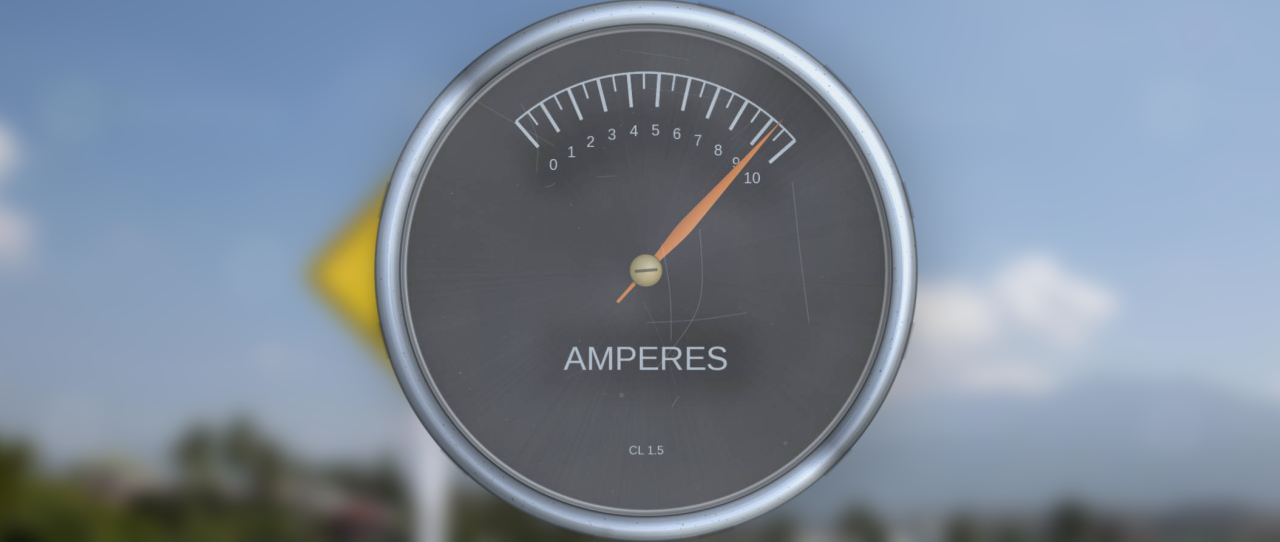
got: {"value": 9.25, "unit": "A"}
